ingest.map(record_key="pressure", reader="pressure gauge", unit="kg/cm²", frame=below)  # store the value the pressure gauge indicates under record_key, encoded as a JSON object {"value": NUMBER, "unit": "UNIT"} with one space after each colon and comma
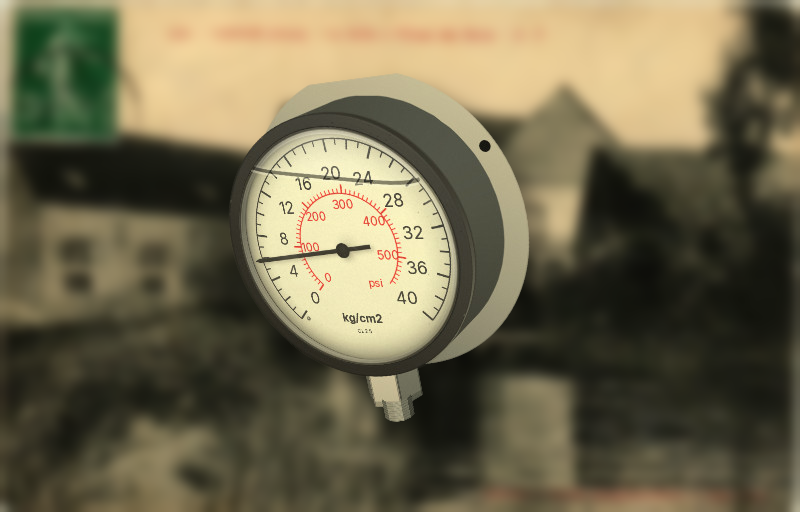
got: {"value": 6, "unit": "kg/cm²"}
